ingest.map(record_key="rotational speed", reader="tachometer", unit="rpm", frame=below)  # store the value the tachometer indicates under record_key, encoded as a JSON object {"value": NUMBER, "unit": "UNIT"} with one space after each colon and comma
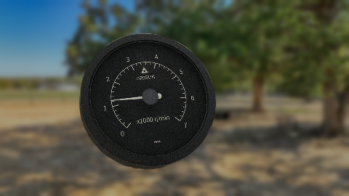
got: {"value": 1200, "unit": "rpm"}
